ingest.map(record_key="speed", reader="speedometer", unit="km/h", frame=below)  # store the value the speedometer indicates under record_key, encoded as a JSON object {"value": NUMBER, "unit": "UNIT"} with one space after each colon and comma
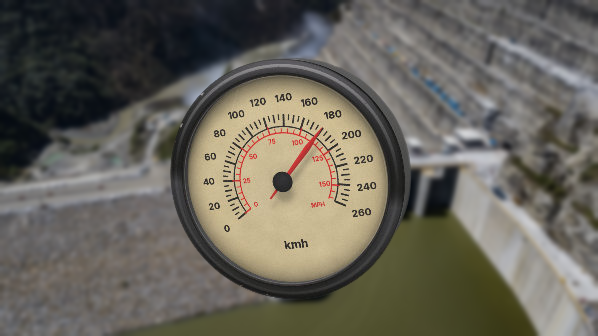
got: {"value": 180, "unit": "km/h"}
